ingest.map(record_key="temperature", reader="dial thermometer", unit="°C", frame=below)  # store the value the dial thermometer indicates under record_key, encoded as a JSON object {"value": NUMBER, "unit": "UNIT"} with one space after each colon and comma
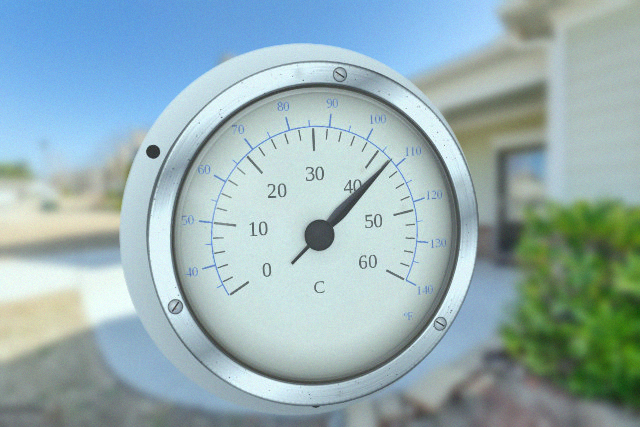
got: {"value": 42, "unit": "°C"}
